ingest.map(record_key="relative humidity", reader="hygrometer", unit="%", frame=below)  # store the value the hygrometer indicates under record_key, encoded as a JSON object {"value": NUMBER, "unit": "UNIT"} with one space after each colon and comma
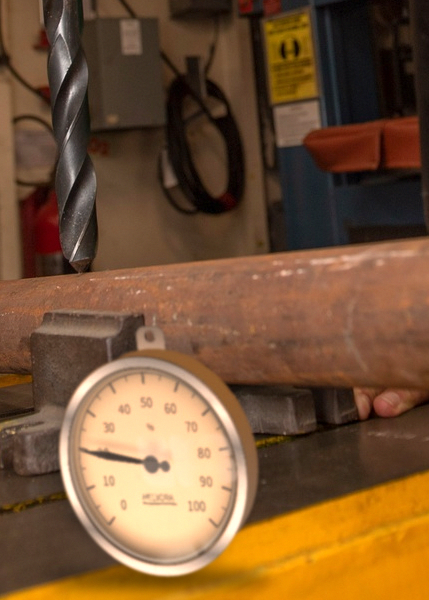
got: {"value": 20, "unit": "%"}
